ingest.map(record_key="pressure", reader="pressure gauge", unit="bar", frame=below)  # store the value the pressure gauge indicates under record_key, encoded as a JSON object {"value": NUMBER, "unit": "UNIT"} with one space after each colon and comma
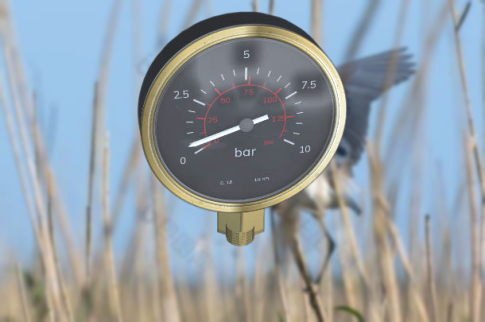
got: {"value": 0.5, "unit": "bar"}
